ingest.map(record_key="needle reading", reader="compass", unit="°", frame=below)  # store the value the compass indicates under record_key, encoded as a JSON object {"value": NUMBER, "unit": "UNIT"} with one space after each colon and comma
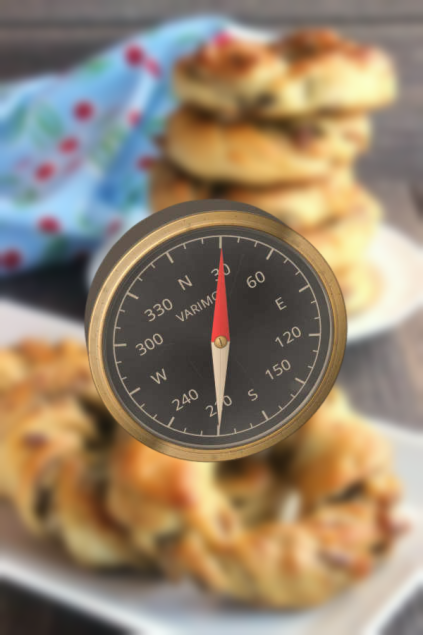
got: {"value": 30, "unit": "°"}
